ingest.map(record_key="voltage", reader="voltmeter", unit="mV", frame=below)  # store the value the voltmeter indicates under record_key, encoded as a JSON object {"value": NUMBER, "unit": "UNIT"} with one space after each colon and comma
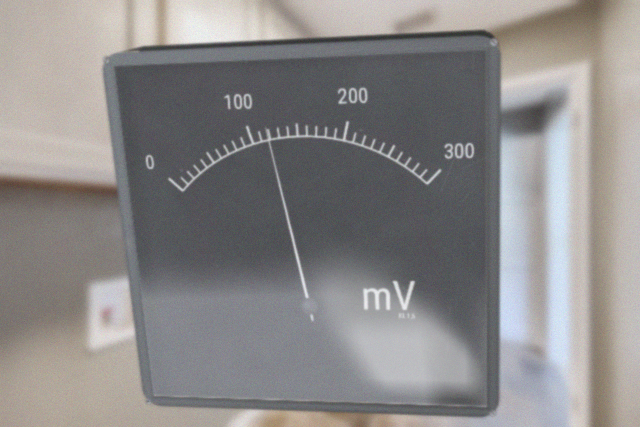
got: {"value": 120, "unit": "mV"}
